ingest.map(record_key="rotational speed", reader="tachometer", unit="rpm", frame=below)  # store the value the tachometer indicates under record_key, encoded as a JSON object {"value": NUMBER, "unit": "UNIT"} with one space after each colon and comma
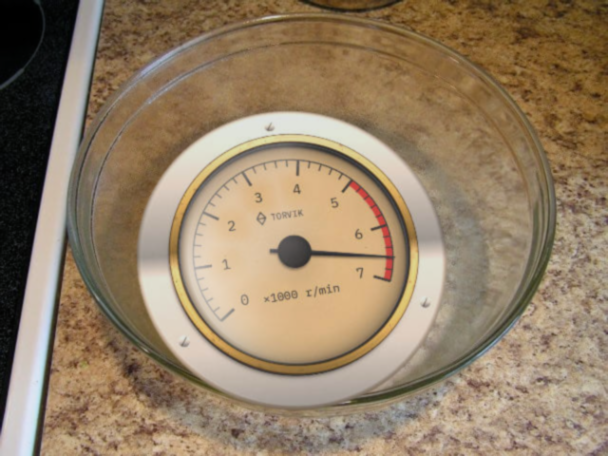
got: {"value": 6600, "unit": "rpm"}
